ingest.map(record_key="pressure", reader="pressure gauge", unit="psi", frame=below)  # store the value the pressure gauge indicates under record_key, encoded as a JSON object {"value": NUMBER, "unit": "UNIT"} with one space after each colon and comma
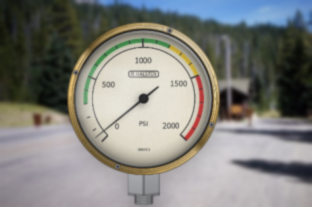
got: {"value": 50, "unit": "psi"}
